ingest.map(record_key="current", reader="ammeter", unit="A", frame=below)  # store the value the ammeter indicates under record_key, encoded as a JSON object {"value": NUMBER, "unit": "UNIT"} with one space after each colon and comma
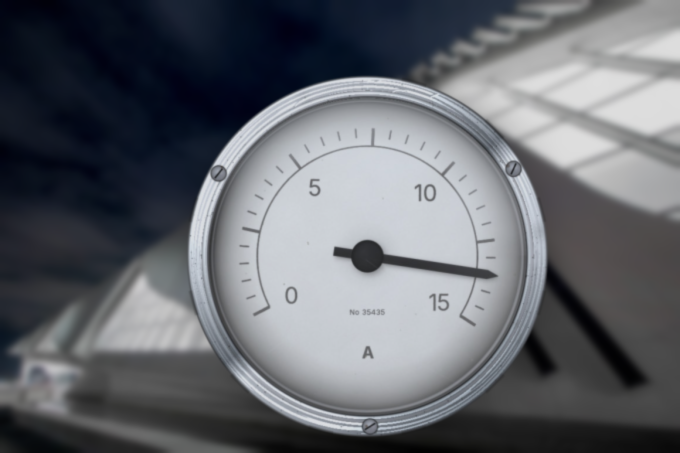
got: {"value": 13.5, "unit": "A"}
